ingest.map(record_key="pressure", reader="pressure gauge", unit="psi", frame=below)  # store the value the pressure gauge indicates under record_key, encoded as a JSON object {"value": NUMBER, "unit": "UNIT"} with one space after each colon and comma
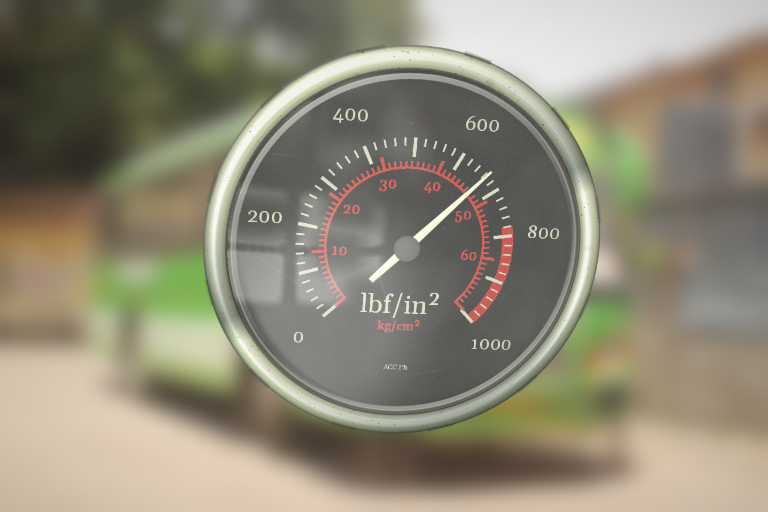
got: {"value": 660, "unit": "psi"}
